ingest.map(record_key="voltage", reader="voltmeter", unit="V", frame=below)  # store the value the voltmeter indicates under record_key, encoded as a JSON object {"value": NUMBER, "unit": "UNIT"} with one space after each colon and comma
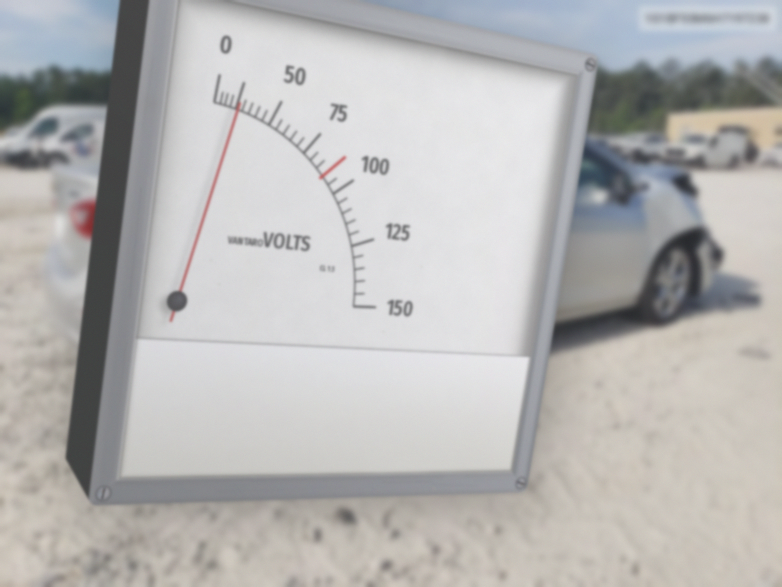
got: {"value": 25, "unit": "V"}
